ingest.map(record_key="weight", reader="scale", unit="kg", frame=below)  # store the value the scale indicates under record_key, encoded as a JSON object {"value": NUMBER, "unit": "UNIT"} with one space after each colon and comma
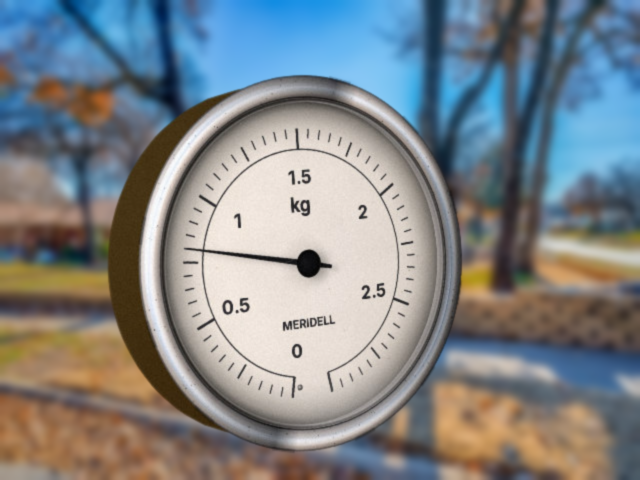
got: {"value": 0.8, "unit": "kg"}
